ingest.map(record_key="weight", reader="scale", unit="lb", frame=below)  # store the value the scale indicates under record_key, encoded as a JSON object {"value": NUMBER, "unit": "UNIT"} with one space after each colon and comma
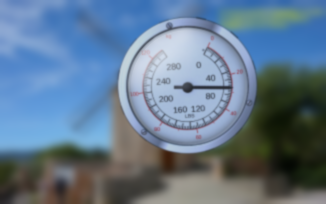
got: {"value": 60, "unit": "lb"}
